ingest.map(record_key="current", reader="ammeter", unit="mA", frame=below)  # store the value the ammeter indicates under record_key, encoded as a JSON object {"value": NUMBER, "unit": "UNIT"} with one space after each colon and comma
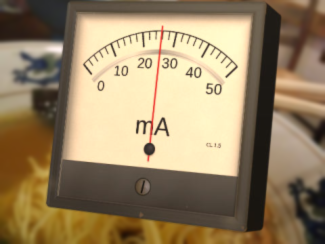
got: {"value": 26, "unit": "mA"}
